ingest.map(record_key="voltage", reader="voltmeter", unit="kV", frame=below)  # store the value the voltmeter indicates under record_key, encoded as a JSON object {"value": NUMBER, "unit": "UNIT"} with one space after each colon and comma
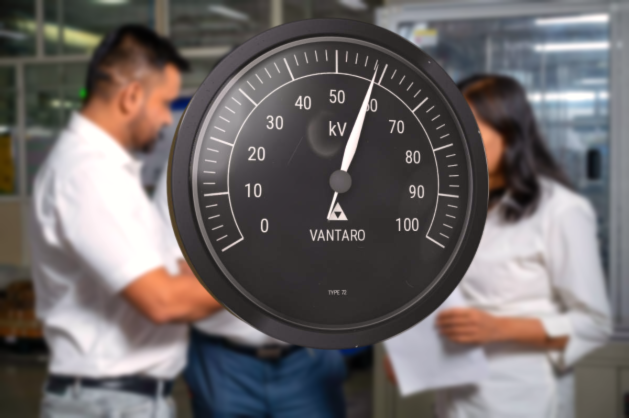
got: {"value": 58, "unit": "kV"}
